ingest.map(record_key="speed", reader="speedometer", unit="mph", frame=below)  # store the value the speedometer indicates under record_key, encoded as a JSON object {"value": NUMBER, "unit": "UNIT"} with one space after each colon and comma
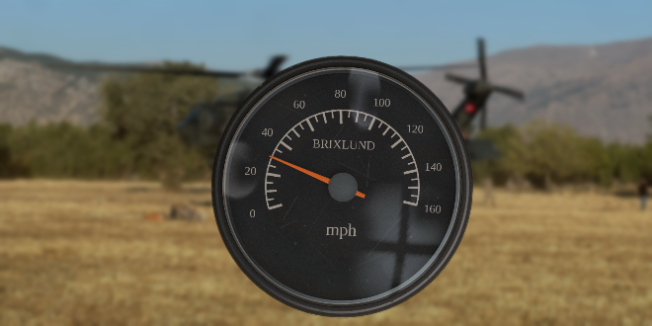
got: {"value": 30, "unit": "mph"}
